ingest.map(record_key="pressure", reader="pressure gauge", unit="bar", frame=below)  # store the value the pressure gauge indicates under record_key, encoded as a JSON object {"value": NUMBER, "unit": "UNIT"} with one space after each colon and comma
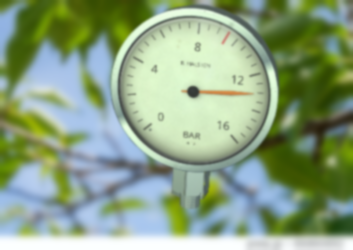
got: {"value": 13, "unit": "bar"}
